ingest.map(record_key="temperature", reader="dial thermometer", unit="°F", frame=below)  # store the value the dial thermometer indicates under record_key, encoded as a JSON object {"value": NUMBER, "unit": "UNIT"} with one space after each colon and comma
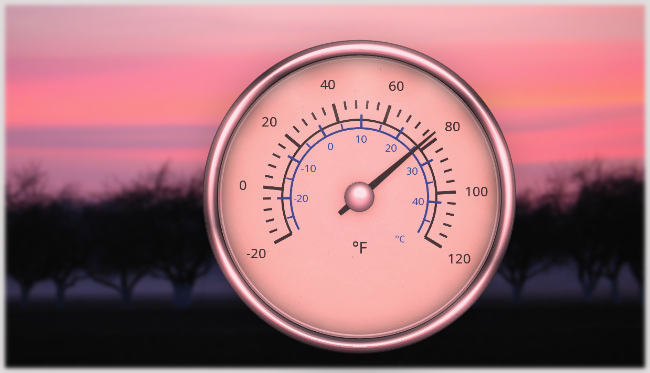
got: {"value": 78, "unit": "°F"}
